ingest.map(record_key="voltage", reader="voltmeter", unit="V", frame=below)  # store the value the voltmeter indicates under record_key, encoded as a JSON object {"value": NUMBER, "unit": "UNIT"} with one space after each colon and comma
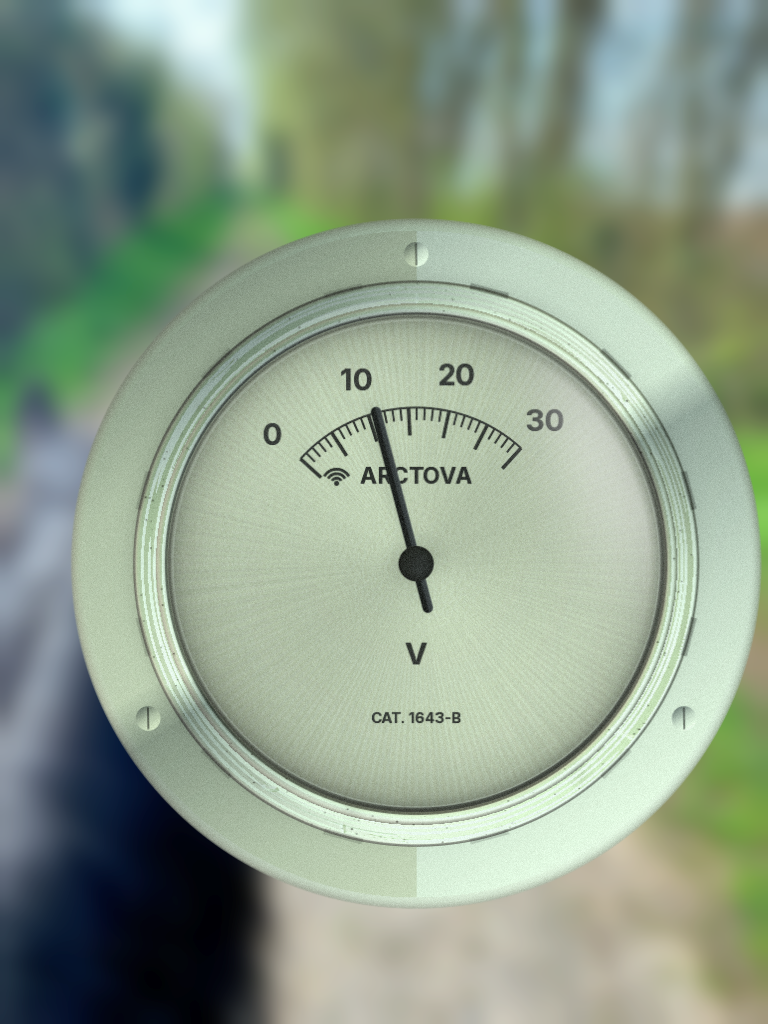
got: {"value": 11, "unit": "V"}
